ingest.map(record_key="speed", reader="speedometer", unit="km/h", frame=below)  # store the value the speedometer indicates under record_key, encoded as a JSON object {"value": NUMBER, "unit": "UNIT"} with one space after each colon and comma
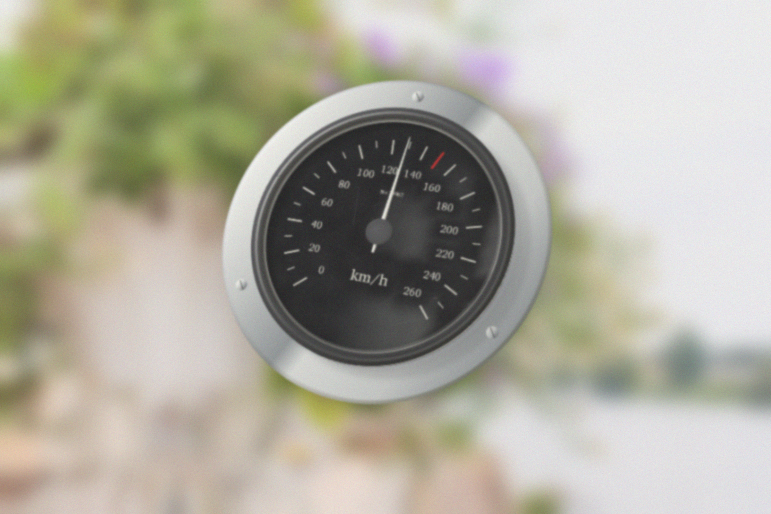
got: {"value": 130, "unit": "km/h"}
